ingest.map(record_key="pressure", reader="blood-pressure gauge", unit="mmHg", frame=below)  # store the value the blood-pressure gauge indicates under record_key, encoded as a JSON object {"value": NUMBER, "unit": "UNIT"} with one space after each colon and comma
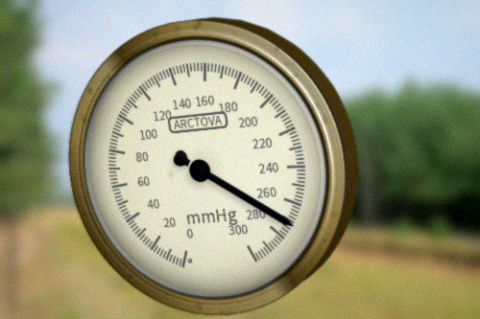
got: {"value": 270, "unit": "mmHg"}
